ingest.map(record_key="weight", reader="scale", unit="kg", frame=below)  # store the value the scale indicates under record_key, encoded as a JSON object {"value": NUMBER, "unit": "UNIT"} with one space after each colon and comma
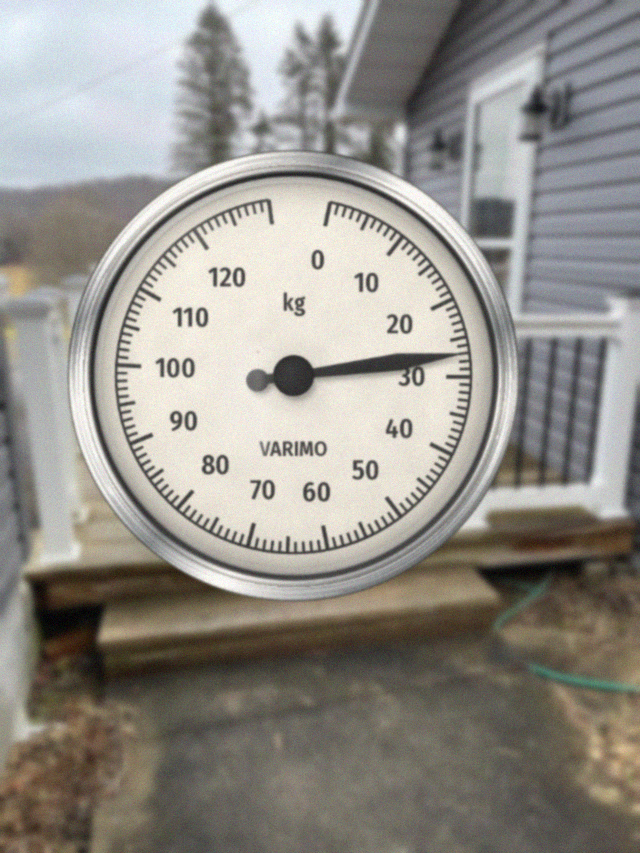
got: {"value": 27, "unit": "kg"}
